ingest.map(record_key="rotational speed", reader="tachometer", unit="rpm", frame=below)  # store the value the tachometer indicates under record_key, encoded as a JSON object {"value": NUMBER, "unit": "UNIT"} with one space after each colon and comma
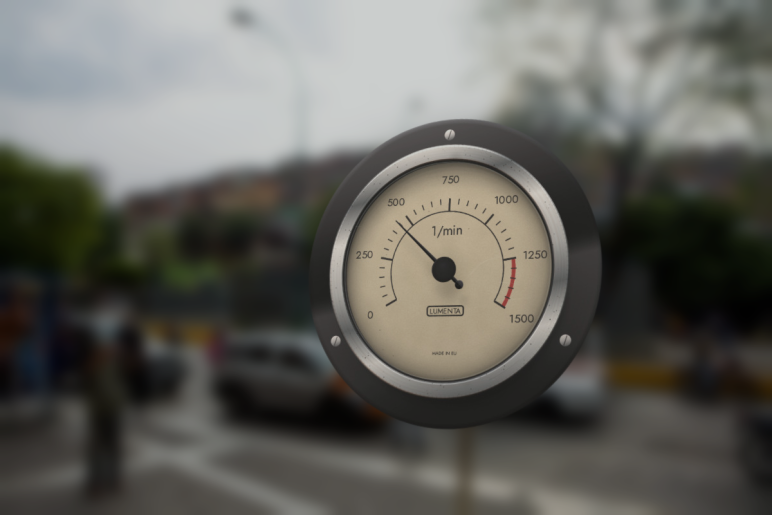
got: {"value": 450, "unit": "rpm"}
